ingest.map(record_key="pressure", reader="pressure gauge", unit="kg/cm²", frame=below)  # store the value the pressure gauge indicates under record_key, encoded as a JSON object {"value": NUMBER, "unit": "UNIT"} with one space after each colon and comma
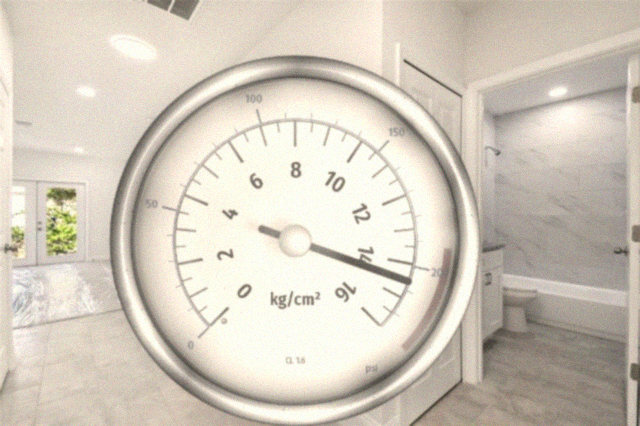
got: {"value": 14.5, "unit": "kg/cm²"}
